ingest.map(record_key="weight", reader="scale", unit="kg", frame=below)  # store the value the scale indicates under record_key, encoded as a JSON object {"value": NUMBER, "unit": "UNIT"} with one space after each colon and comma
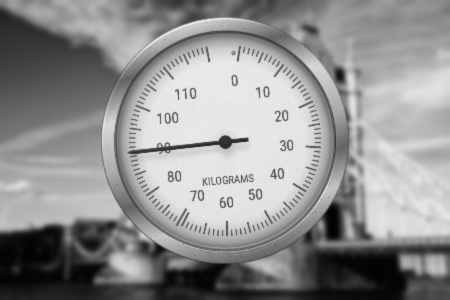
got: {"value": 90, "unit": "kg"}
